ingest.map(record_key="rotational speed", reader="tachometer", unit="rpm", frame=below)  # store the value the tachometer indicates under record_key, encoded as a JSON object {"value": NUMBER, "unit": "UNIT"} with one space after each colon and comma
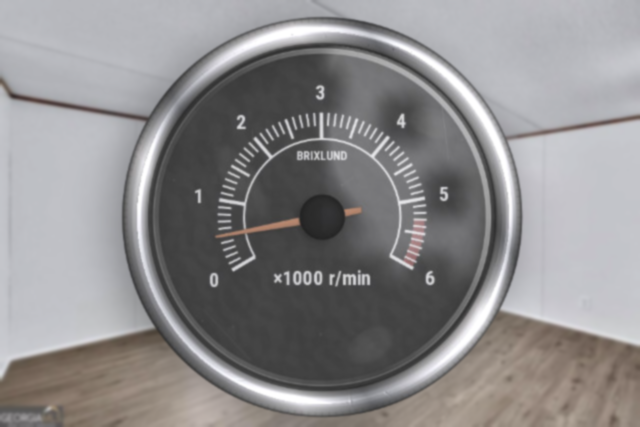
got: {"value": 500, "unit": "rpm"}
